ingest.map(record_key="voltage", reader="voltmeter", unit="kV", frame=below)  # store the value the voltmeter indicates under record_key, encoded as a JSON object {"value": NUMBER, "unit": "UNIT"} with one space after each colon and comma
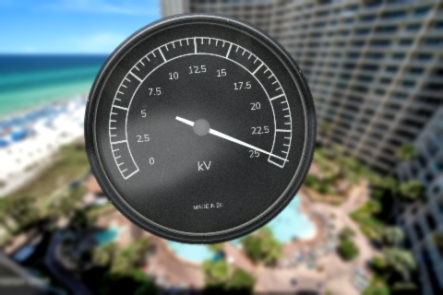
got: {"value": 24.5, "unit": "kV"}
